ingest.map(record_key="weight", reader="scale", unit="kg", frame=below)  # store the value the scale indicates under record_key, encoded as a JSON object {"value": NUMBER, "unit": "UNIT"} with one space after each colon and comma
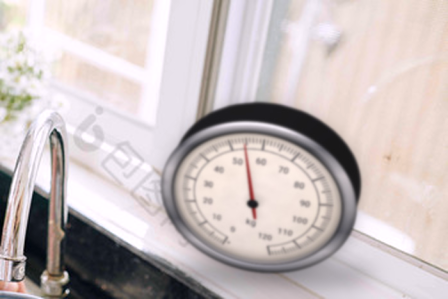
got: {"value": 55, "unit": "kg"}
